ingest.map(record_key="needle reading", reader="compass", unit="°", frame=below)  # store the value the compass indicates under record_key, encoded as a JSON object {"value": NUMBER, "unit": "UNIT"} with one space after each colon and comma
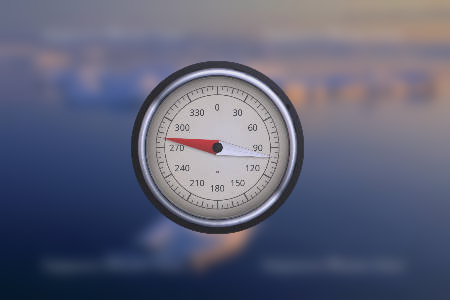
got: {"value": 280, "unit": "°"}
